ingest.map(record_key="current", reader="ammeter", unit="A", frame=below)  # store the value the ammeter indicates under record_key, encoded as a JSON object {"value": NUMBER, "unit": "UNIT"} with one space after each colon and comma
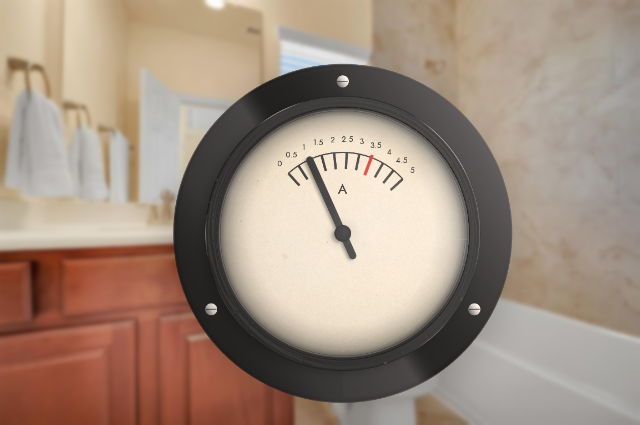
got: {"value": 1, "unit": "A"}
